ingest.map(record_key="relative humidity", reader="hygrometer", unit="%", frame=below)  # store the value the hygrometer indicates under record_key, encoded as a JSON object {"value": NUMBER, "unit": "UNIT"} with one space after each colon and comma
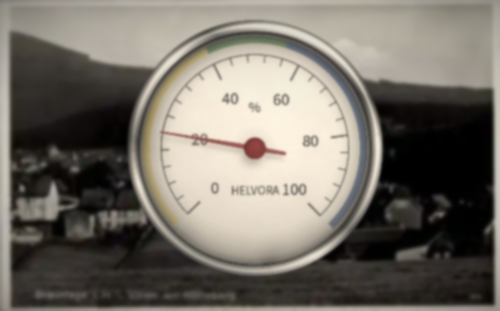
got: {"value": 20, "unit": "%"}
